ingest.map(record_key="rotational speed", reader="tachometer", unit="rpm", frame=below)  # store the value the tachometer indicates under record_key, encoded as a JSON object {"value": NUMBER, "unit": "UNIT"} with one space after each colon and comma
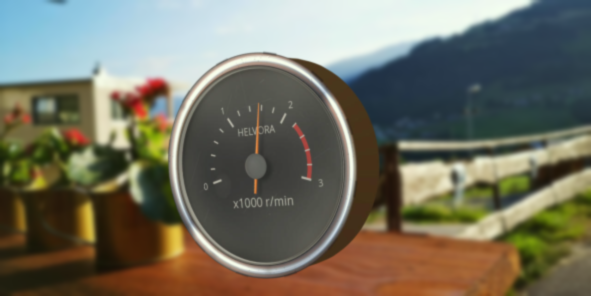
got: {"value": 1600, "unit": "rpm"}
